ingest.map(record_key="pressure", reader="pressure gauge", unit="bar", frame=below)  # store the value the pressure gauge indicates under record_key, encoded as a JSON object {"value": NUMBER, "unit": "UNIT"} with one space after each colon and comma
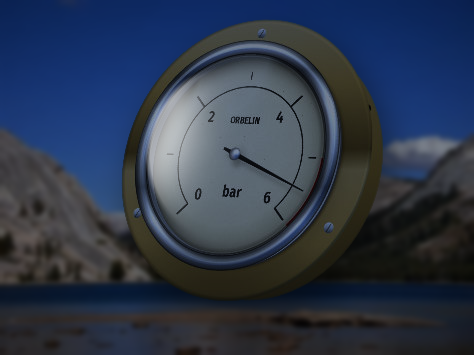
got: {"value": 5.5, "unit": "bar"}
